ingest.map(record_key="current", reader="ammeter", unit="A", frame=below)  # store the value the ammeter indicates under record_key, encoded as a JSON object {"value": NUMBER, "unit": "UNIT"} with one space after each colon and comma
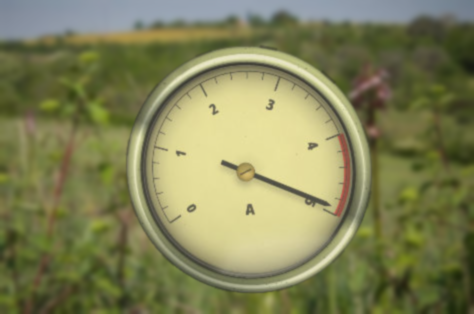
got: {"value": 4.9, "unit": "A"}
